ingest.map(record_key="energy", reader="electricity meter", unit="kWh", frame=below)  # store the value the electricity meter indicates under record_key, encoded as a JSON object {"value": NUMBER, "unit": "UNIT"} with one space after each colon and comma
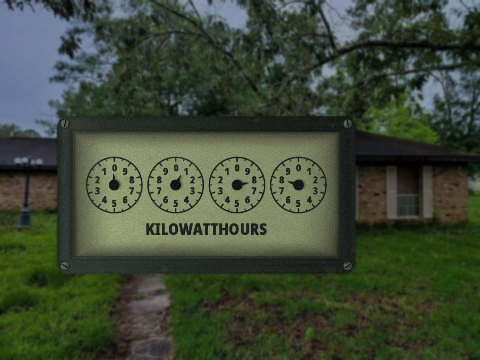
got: {"value": 78, "unit": "kWh"}
